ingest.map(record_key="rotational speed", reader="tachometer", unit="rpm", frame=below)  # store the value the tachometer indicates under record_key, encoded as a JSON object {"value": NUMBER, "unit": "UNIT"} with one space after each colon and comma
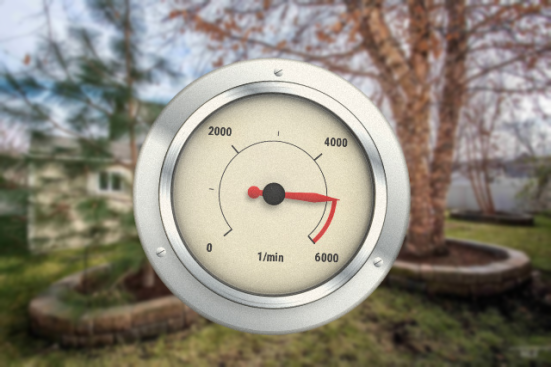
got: {"value": 5000, "unit": "rpm"}
